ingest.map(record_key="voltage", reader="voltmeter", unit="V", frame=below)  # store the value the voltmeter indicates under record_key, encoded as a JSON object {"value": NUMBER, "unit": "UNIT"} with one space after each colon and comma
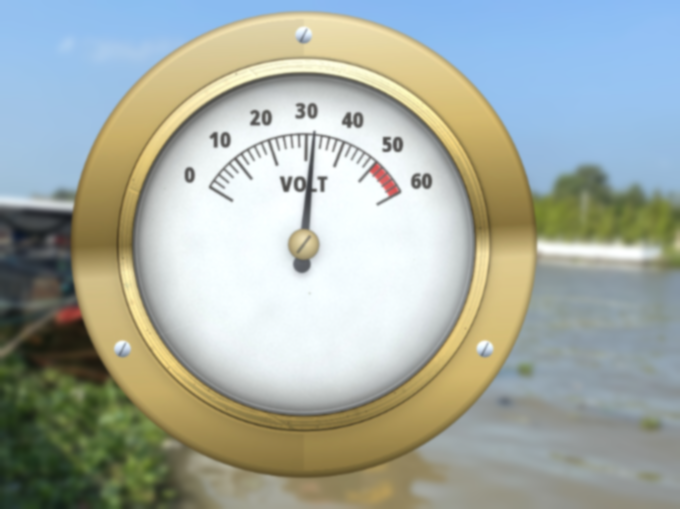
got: {"value": 32, "unit": "V"}
